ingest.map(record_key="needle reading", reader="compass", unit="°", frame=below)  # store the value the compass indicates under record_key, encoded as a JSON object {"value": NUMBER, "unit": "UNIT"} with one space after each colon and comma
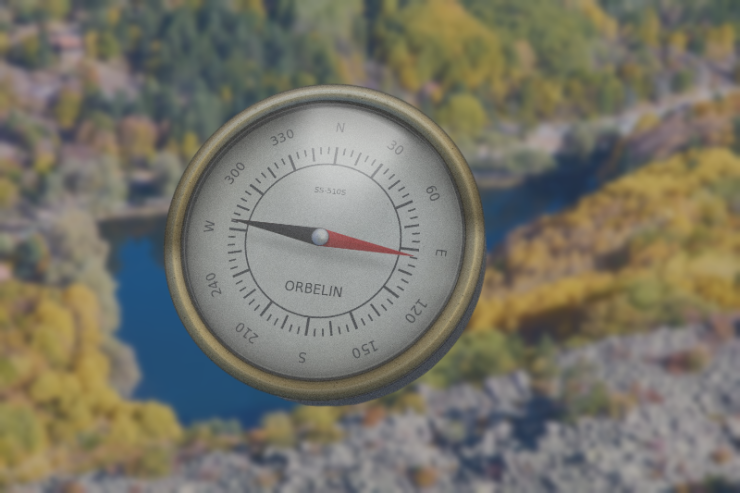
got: {"value": 95, "unit": "°"}
